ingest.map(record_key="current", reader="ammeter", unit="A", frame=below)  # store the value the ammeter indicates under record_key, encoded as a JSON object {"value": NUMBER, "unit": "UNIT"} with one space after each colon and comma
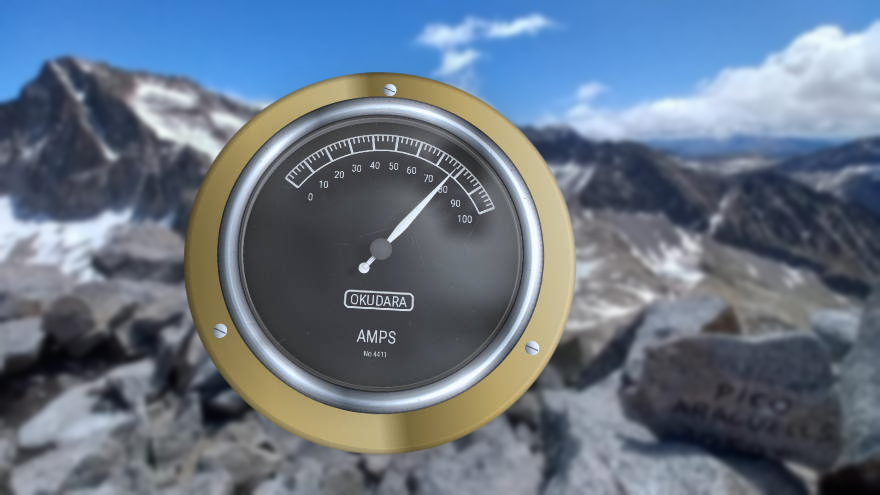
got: {"value": 78, "unit": "A"}
